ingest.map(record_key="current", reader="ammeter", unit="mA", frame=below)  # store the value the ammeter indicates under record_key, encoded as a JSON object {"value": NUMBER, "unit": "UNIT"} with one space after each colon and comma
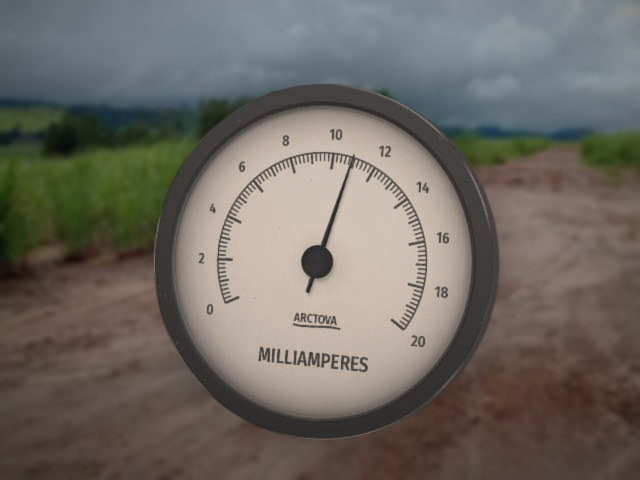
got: {"value": 11, "unit": "mA"}
